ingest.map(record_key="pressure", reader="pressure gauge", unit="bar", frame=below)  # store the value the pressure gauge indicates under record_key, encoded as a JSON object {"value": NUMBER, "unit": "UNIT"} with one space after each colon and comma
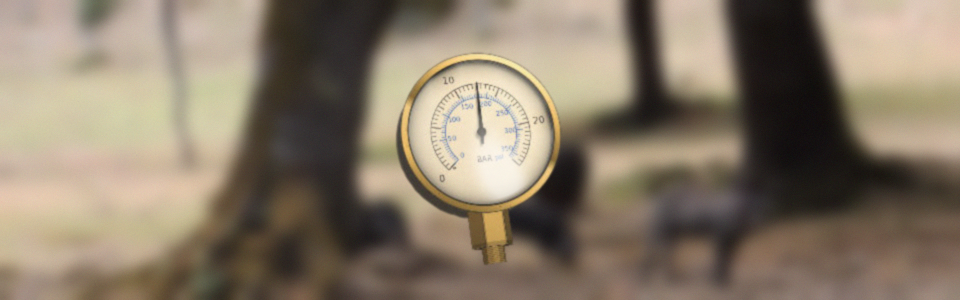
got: {"value": 12.5, "unit": "bar"}
